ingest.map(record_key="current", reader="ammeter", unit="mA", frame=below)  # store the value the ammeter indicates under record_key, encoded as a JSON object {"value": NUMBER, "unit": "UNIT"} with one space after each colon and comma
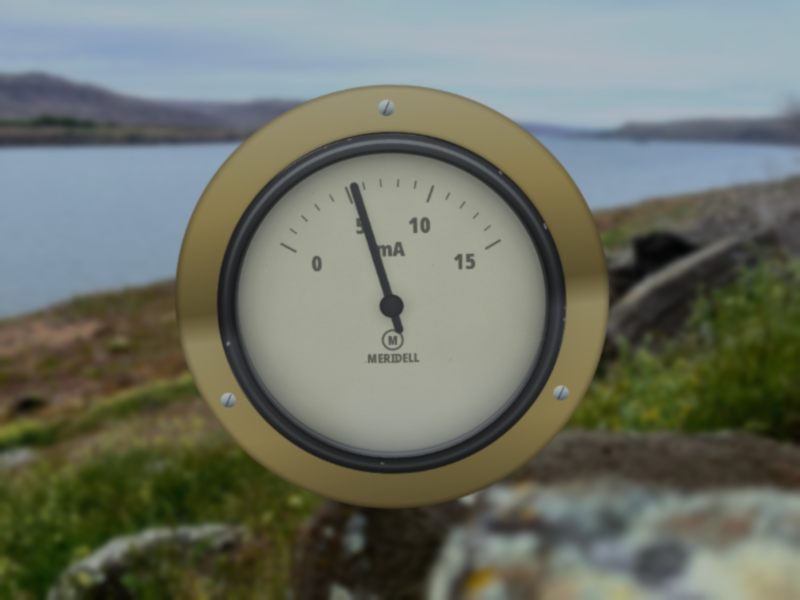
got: {"value": 5.5, "unit": "mA"}
